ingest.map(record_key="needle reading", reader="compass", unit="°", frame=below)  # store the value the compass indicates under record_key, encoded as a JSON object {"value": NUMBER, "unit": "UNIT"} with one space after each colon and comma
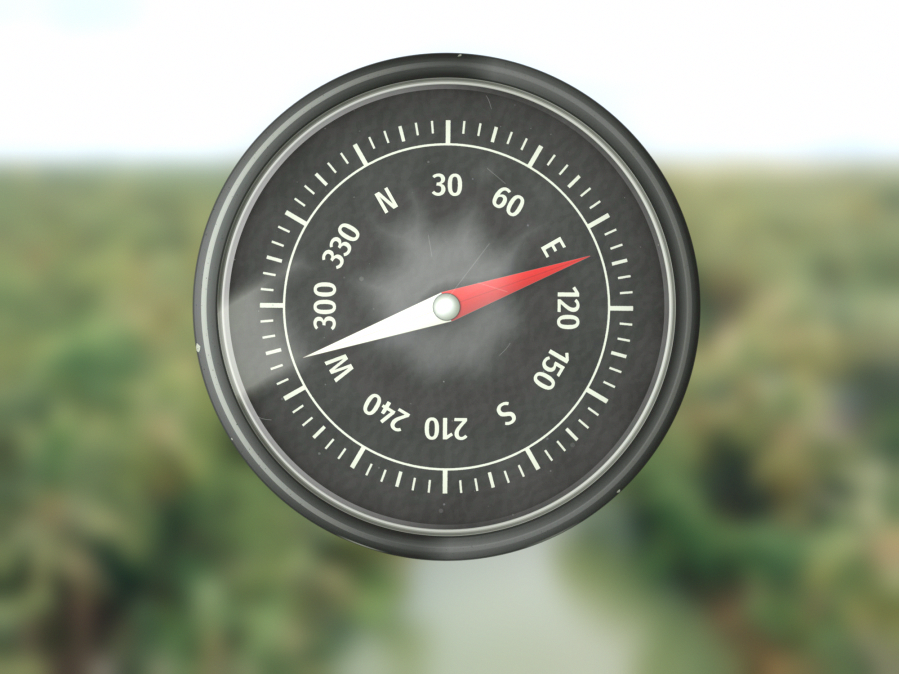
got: {"value": 100, "unit": "°"}
